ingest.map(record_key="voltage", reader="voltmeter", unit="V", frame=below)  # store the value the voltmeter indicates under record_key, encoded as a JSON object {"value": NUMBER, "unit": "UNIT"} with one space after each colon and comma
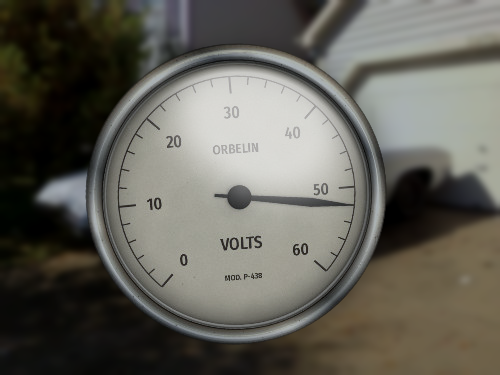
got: {"value": 52, "unit": "V"}
